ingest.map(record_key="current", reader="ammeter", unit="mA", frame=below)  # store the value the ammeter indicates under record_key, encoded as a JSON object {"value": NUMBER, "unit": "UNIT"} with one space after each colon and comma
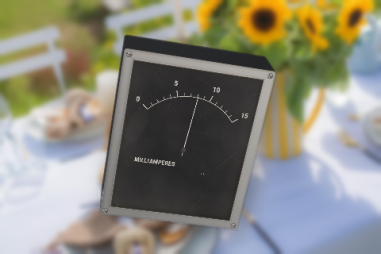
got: {"value": 8, "unit": "mA"}
